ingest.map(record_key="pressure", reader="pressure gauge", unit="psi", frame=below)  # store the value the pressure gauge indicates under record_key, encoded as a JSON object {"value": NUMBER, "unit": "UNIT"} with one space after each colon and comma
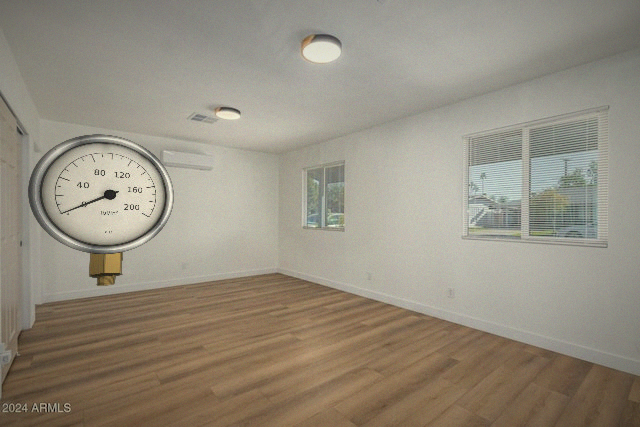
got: {"value": 0, "unit": "psi"}
